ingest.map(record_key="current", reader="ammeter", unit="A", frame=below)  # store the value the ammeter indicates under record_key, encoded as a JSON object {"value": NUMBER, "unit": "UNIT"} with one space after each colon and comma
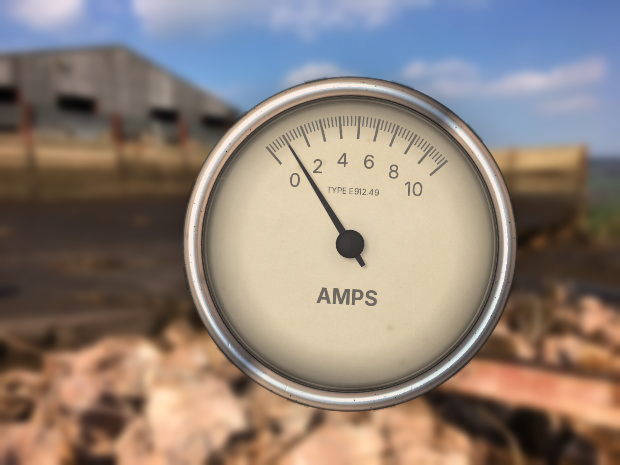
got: {"value": 1, "unit": "A"}
